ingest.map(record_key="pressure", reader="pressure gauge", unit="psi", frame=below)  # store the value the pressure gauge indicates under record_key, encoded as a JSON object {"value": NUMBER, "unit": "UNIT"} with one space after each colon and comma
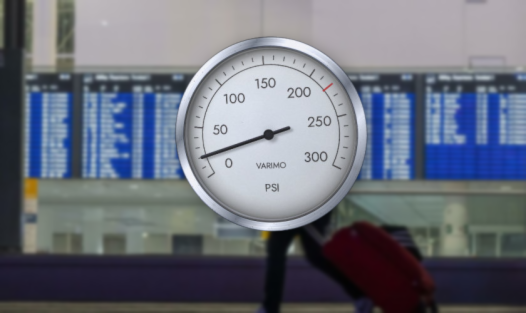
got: {"value": 20, "unit": "psi"}
